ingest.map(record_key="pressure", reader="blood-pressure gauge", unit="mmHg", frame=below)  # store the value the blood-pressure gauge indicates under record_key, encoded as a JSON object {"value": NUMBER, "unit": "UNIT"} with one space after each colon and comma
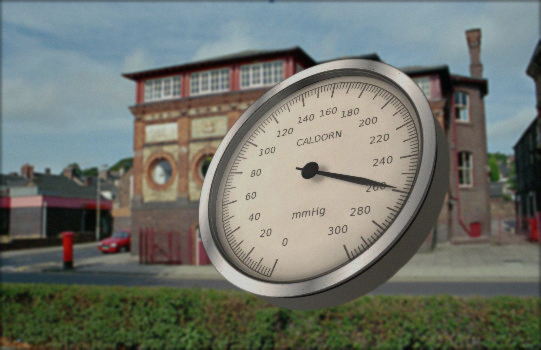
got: {"value": 260, "unit": "mmHg"}
